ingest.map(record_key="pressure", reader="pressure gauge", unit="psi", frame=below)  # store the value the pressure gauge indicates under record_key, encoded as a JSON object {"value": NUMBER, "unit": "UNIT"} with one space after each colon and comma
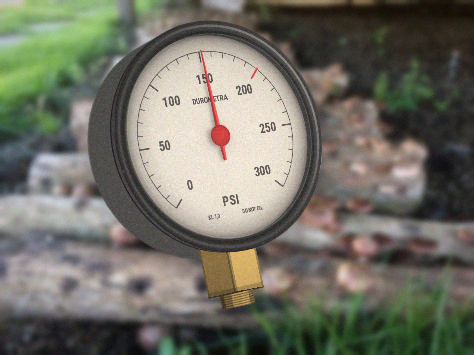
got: {"value": 150, "unit": "psi"}
